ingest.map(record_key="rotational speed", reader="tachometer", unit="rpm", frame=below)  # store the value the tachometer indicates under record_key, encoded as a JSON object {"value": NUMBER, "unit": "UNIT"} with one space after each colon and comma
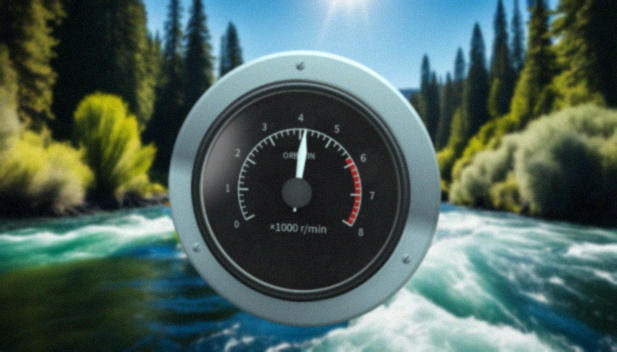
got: {"value": 4200, "unit": "rpm"}
